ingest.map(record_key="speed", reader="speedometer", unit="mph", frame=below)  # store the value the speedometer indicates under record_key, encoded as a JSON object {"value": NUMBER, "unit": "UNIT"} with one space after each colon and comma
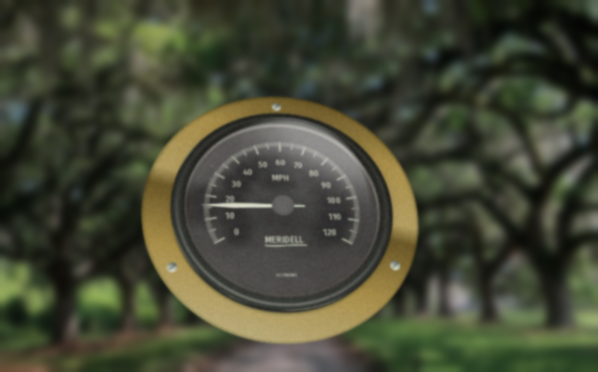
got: {"value": 15, "unit": "mph"}
